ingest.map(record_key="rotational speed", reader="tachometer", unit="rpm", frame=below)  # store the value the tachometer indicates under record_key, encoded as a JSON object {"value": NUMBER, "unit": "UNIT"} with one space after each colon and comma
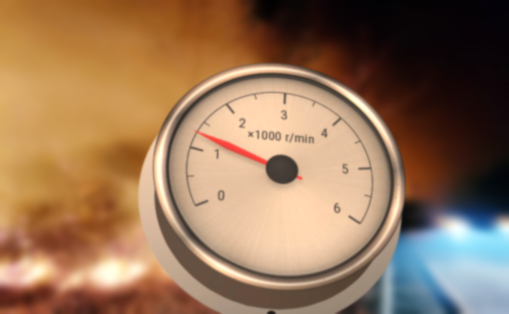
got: {"value": 1250, "unit": "rpm"}
